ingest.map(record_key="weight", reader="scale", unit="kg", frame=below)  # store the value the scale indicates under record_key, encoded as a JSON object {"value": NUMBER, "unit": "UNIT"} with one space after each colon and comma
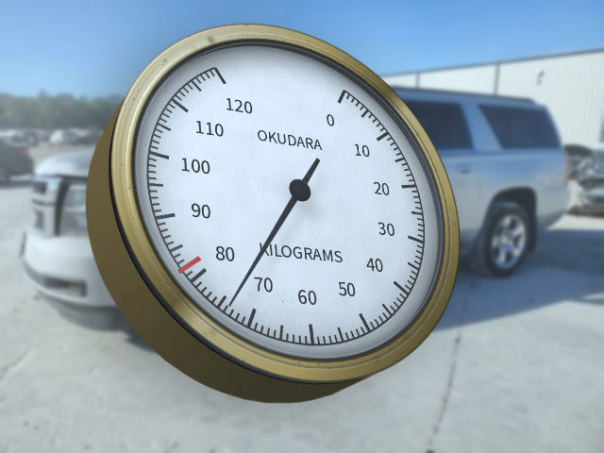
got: {"value": 74, "unit": "kg"}
